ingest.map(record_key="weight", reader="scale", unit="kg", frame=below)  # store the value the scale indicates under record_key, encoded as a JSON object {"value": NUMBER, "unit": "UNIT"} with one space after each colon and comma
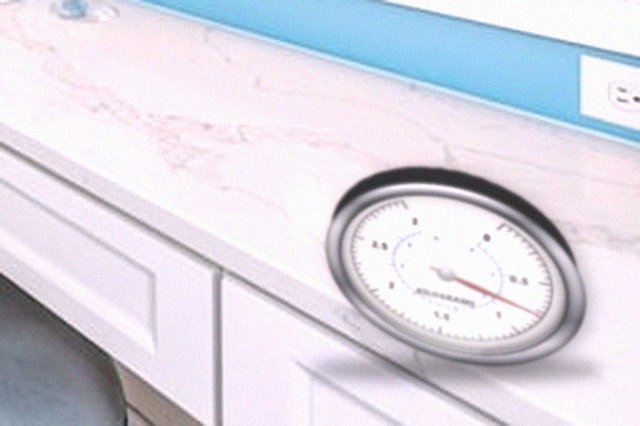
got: {"value": 0.75, "unit": "kg"}
